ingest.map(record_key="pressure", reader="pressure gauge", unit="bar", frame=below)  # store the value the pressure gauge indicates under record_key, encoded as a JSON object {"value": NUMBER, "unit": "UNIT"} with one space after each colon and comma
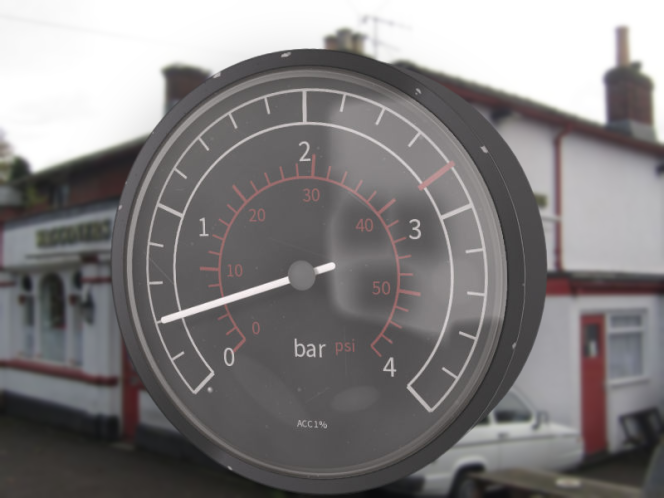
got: {"value": 0.4, "unit": "bar"}
